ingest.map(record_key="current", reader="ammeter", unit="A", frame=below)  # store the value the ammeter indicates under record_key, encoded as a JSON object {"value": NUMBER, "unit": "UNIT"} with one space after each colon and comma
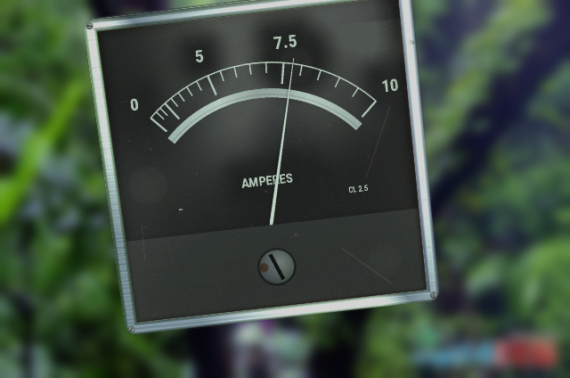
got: {"value": 7.75, "unit": "A"}
